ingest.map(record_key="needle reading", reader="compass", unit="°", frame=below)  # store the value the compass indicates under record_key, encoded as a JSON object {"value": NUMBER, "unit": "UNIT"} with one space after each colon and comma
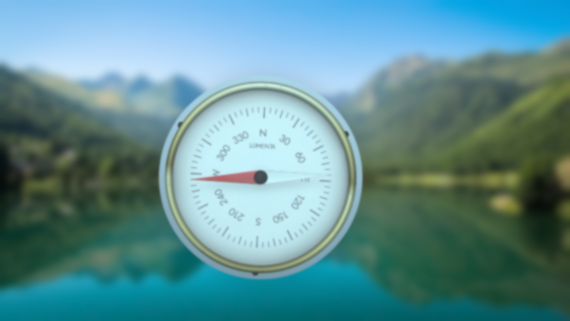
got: {"value": 265, "unit": "°"}
